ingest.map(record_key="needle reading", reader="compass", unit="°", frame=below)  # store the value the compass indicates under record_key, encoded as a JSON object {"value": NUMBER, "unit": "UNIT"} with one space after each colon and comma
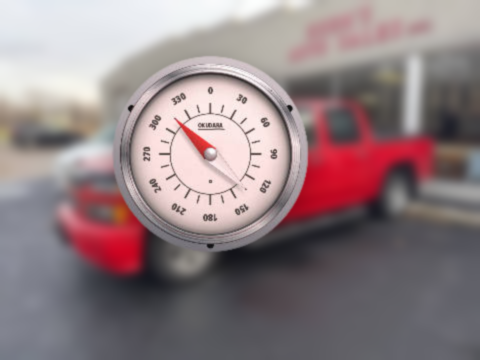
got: {"value": 315, "unit": "°"}
